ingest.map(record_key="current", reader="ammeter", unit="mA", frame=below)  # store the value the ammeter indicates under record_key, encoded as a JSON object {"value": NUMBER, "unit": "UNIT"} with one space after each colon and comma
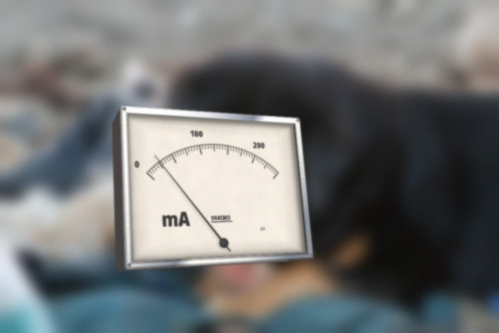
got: {"value": 25, "unit": "mA"}
